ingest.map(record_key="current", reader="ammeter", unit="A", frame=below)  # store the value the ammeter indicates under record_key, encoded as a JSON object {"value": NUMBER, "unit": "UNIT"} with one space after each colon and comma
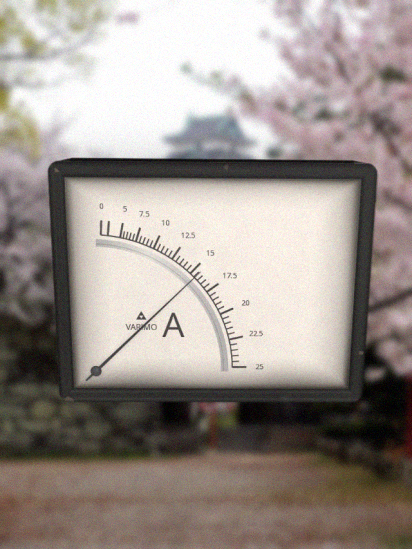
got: {"value": 15.5, "unit": "A"}
